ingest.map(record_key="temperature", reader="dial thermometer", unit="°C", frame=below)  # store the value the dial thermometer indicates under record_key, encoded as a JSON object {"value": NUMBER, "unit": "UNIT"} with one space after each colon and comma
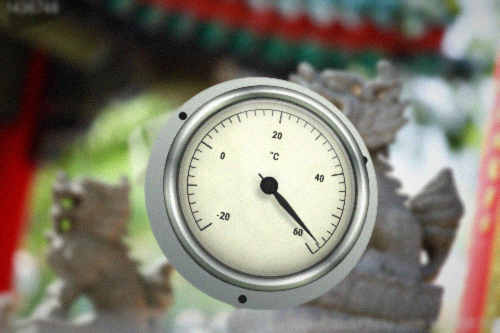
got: {"value": 58, "unit": "°C"}
